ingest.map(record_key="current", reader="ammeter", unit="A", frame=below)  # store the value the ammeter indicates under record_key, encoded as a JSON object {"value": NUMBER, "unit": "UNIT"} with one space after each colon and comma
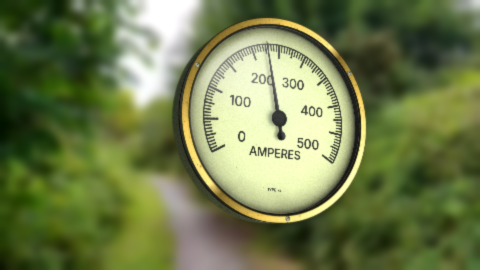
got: {"value": 225, "unit": "A"}
